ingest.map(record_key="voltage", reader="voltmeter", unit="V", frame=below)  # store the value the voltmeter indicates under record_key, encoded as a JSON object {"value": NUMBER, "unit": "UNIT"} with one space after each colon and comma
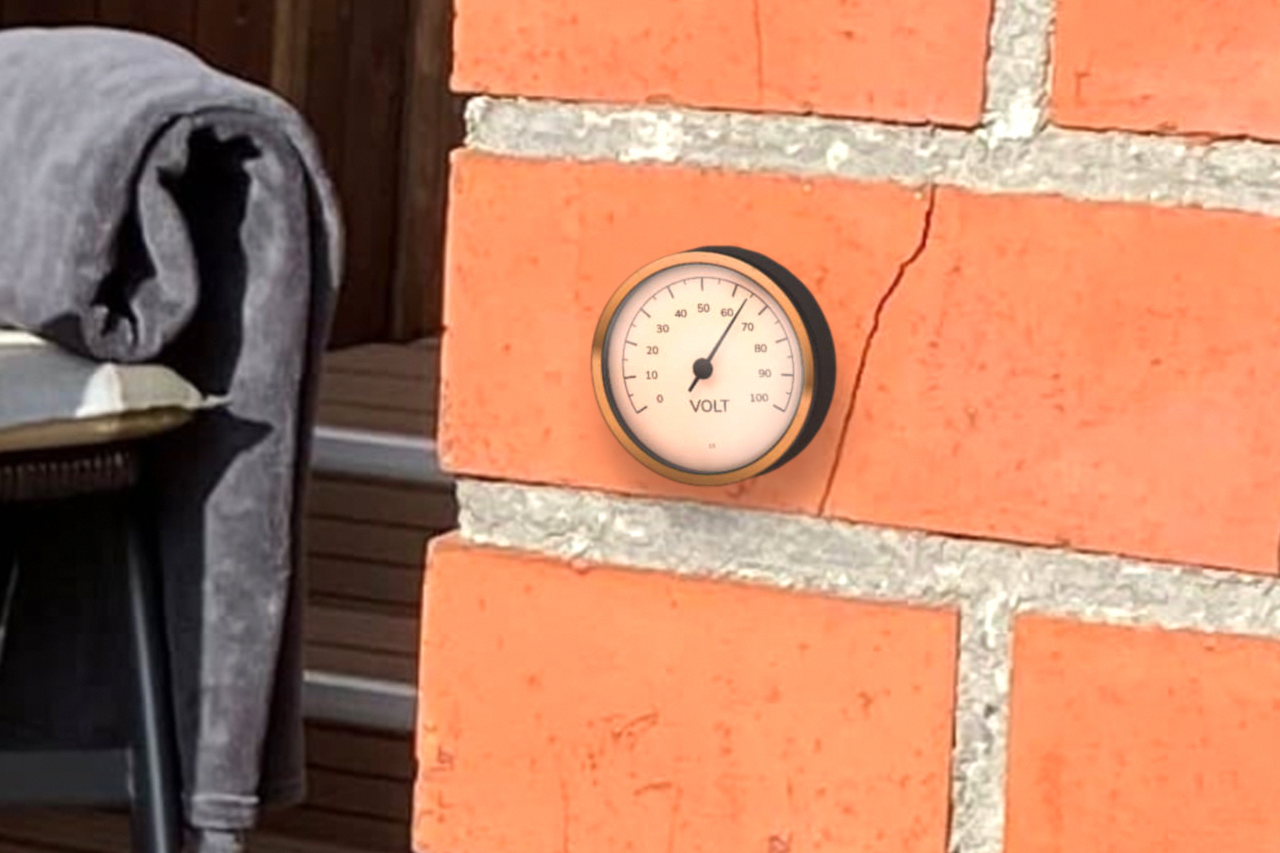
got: {"value": 65, "unit": "V"}
